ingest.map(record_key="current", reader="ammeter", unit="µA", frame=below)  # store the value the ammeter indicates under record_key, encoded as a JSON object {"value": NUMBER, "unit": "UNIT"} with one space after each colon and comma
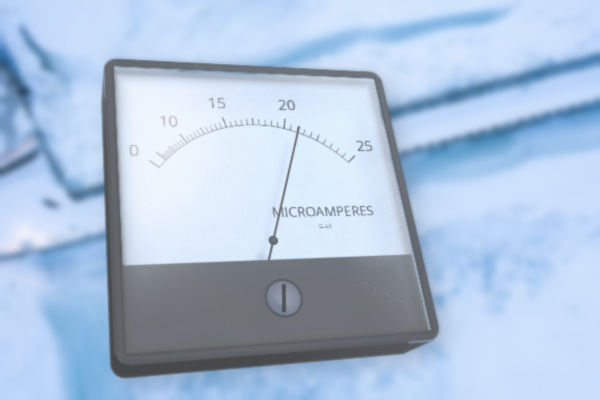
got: {"value": 21, "unit": "µA"}
